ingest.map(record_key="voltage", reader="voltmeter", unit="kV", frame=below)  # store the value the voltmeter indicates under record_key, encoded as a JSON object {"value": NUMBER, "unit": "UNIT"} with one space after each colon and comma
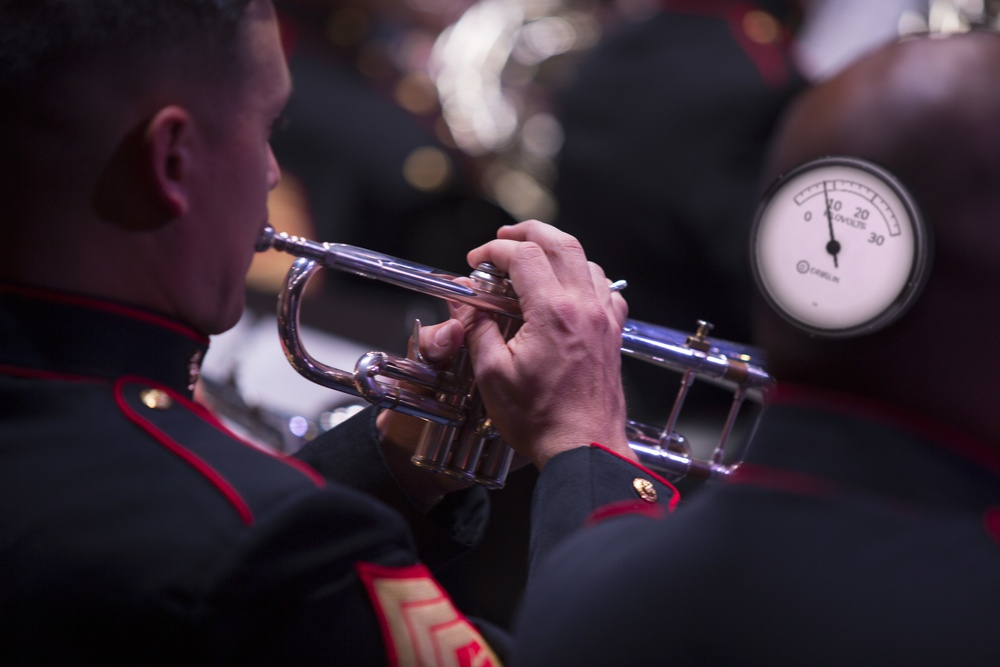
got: {"value": 8, "unit": "kV"}
